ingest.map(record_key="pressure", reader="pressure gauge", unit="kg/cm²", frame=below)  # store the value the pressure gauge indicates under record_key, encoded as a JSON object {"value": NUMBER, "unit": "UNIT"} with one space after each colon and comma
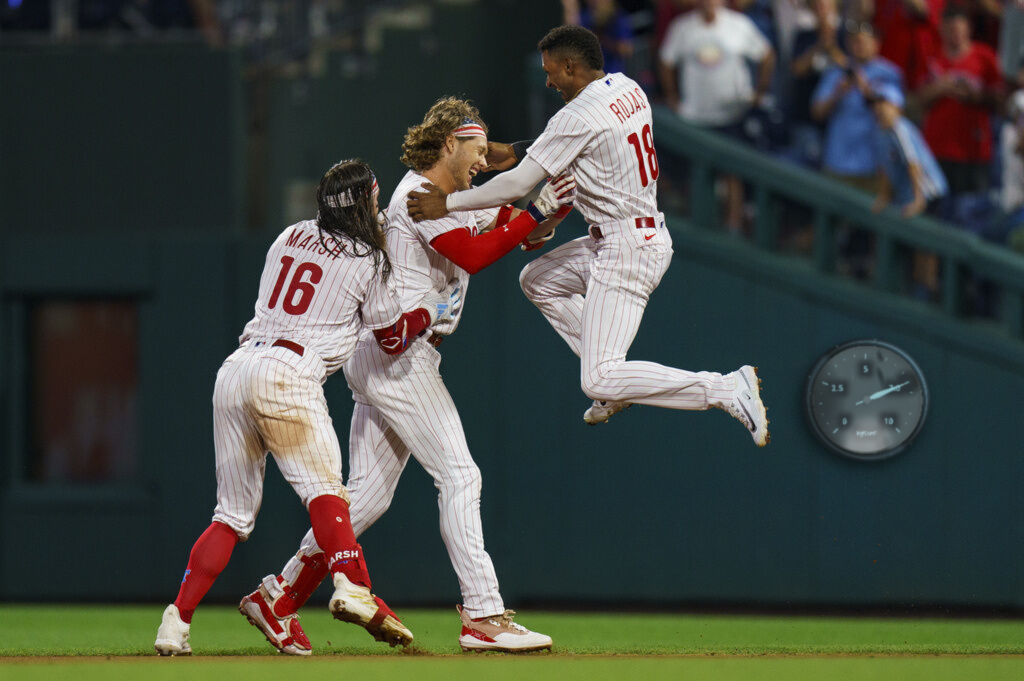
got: {"value": 7.5, "unit": "kg/cm²"}
